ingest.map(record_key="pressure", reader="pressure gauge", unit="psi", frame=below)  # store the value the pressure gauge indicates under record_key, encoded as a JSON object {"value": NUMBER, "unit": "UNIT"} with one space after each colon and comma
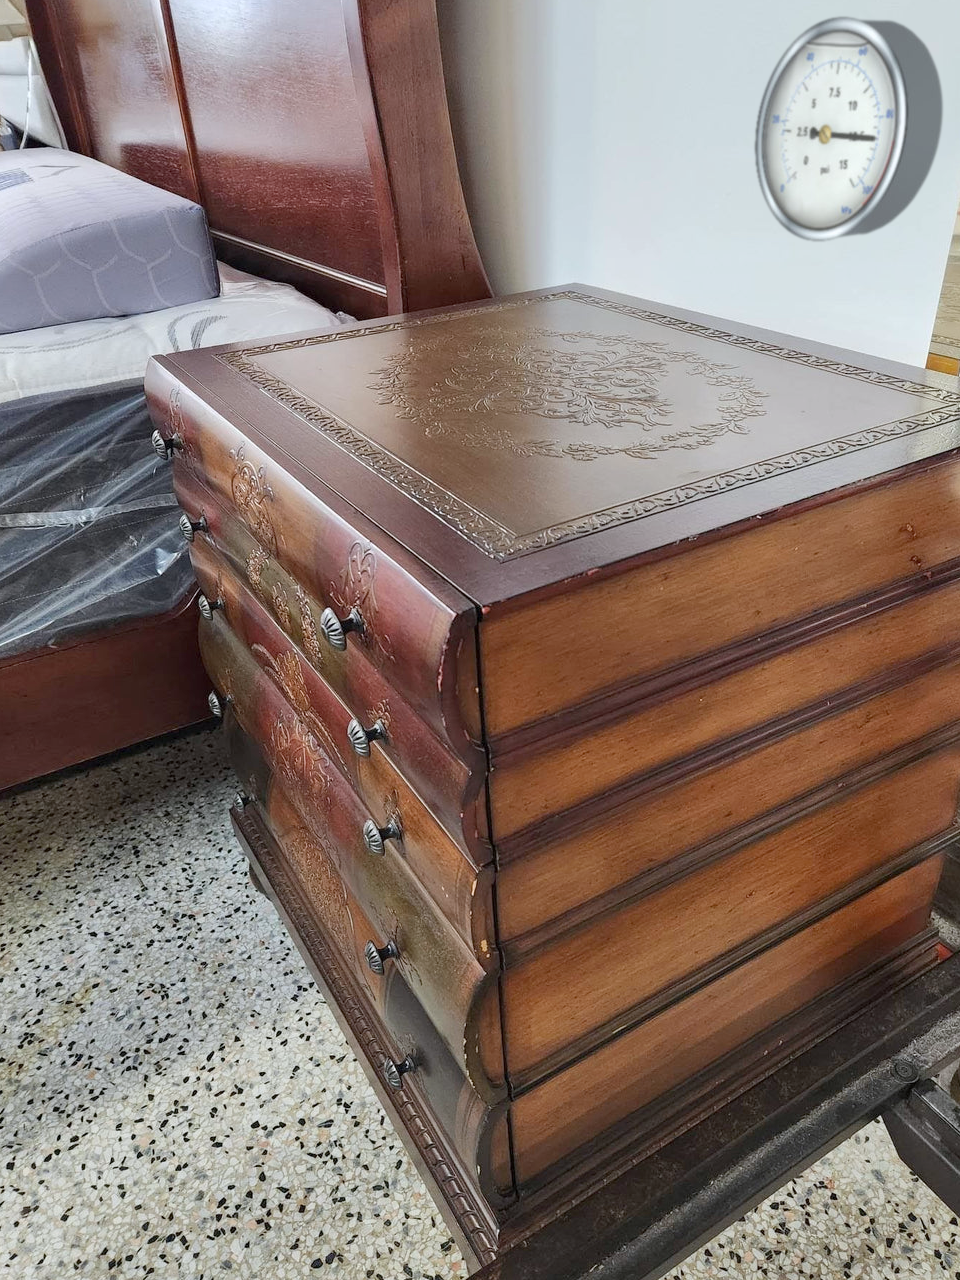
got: {"value": 12.5, "unit": "psi"}
